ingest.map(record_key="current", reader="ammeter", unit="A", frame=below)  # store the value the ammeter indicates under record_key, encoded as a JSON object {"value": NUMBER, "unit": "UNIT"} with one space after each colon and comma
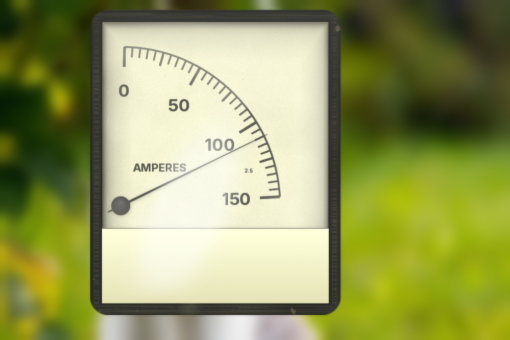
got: {"value": 110, "unit": "A"}
